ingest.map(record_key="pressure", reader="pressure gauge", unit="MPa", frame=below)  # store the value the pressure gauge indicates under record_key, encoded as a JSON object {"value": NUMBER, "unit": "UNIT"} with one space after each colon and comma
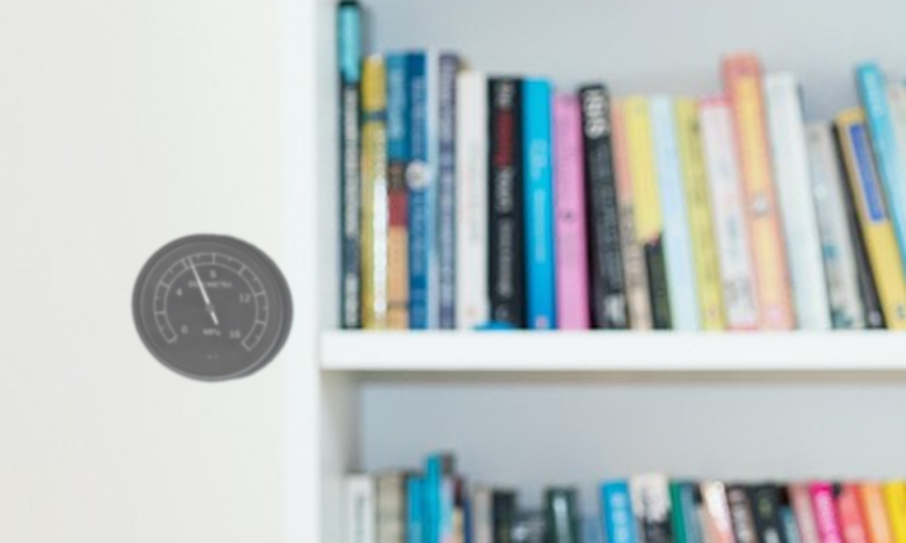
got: {"value": 6.5, "unit": "MPa"}
